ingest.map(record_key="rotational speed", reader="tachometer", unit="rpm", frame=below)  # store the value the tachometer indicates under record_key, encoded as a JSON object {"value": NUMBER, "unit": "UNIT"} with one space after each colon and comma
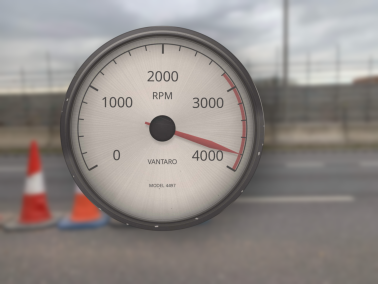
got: {"value": 3800, "unit": "rpm"}
